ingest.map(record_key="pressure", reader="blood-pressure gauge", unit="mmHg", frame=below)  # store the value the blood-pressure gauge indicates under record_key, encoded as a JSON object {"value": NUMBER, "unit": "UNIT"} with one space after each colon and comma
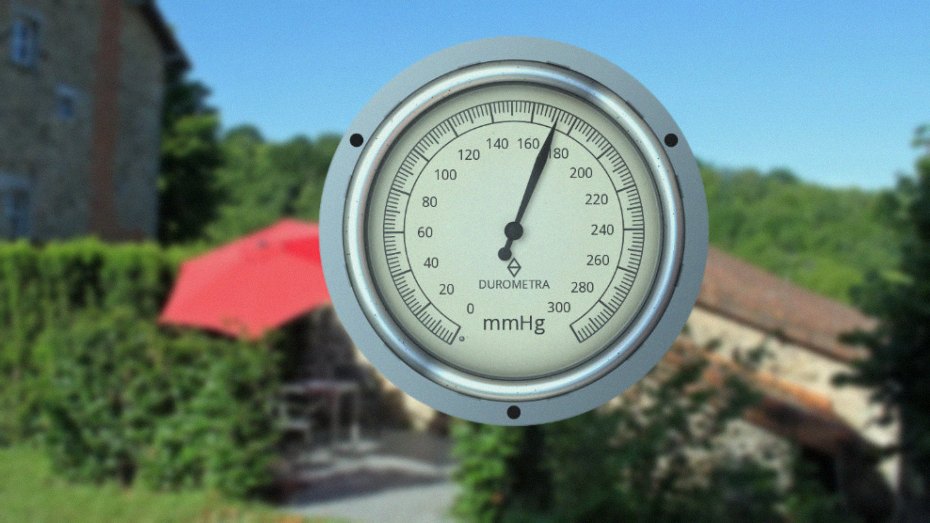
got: {"value": 172, "unit": "mmHg"}
